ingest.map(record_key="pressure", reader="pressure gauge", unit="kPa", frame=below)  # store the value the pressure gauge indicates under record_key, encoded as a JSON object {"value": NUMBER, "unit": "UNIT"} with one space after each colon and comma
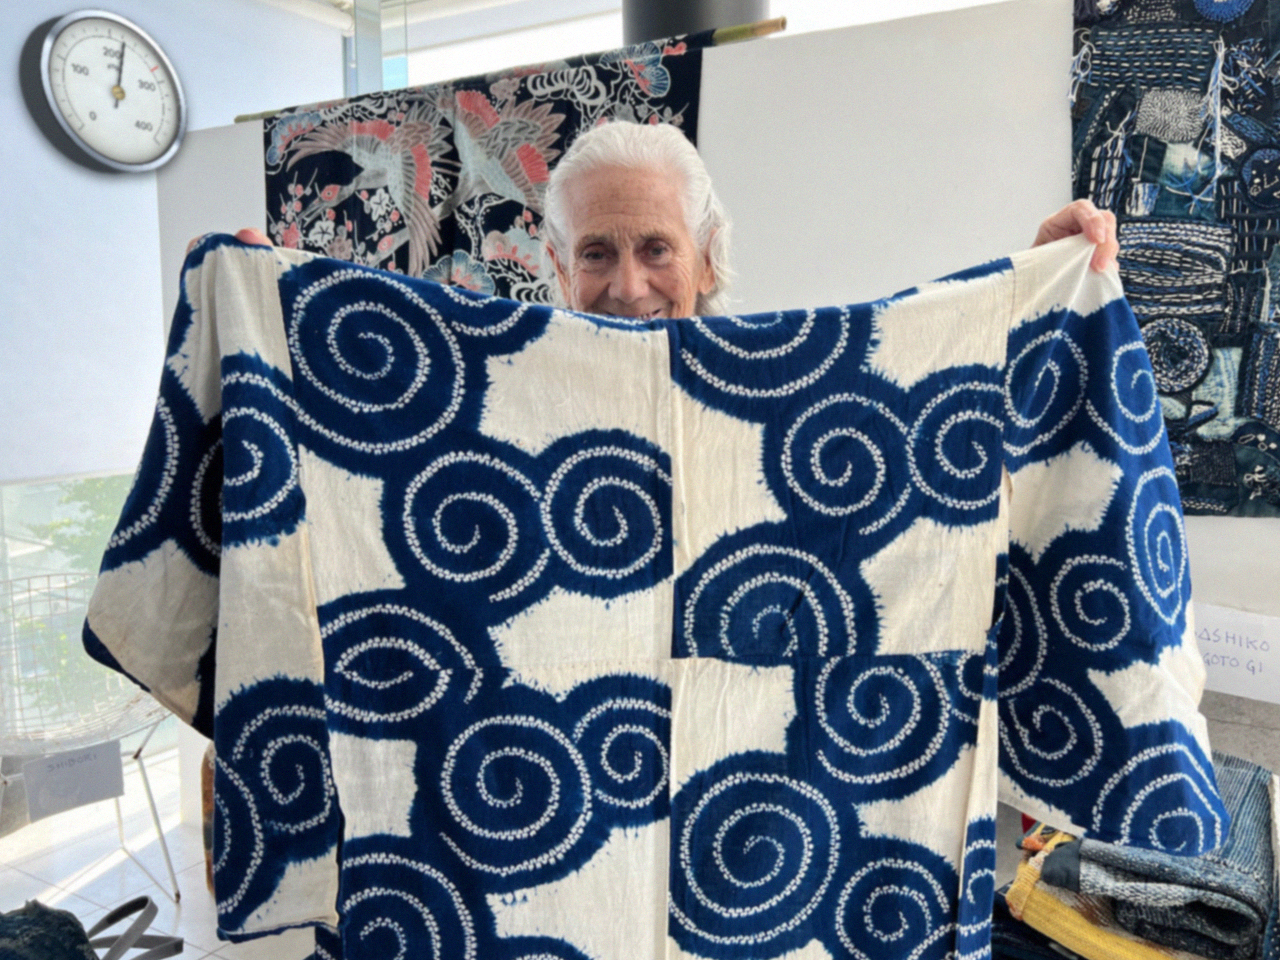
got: {"value": 220, "unit": "kPa"}
